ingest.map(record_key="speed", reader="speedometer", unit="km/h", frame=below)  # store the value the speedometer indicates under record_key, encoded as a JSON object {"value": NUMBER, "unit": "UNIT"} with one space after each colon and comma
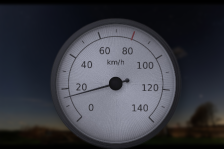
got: {"value": 15, "unit": "km/h"}
